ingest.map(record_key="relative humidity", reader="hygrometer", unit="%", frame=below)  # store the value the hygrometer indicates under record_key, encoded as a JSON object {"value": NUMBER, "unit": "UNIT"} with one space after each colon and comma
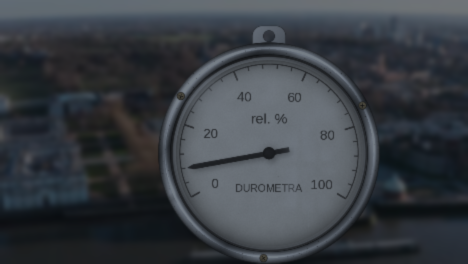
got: {"value": 8, "unit": "%"}
